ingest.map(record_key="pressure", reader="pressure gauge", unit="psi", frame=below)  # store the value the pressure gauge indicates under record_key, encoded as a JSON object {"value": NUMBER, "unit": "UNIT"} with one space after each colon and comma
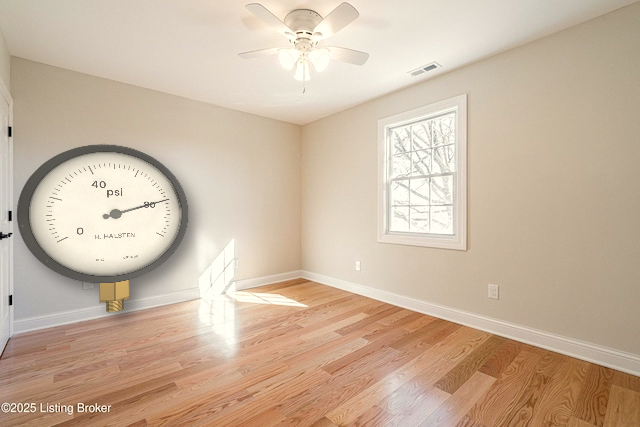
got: {"value": 80, "unit": "psi"}
